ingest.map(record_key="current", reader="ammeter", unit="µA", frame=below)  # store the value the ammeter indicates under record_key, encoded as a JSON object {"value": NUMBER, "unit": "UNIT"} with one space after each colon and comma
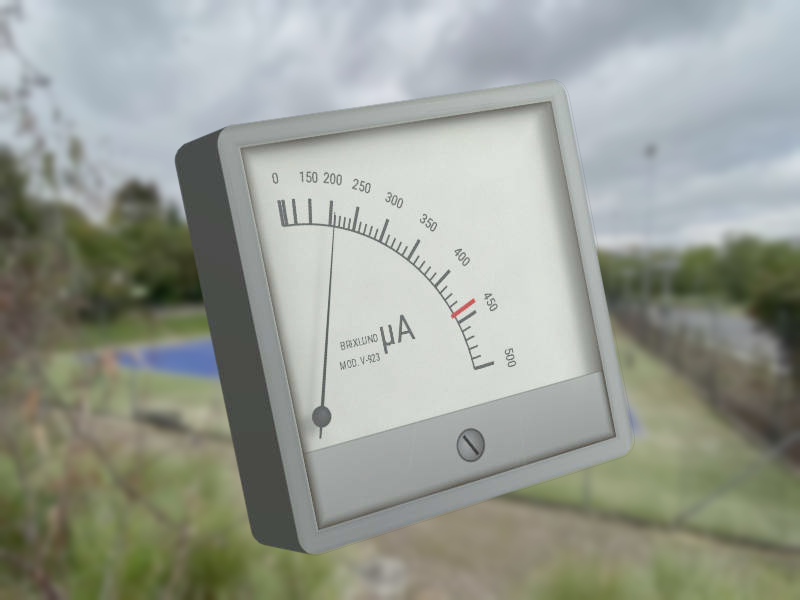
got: {"value": 200, "unit": "µA"}
